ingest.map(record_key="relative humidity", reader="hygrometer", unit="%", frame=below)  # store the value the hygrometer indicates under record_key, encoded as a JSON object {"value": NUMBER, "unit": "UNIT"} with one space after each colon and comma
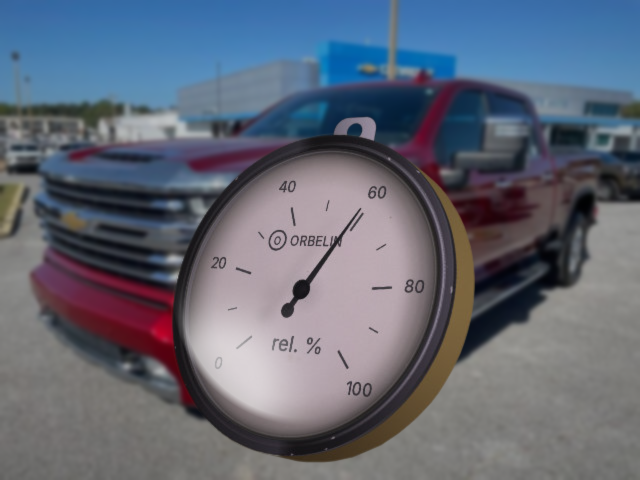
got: {"value": 60, "unit": "%"}
